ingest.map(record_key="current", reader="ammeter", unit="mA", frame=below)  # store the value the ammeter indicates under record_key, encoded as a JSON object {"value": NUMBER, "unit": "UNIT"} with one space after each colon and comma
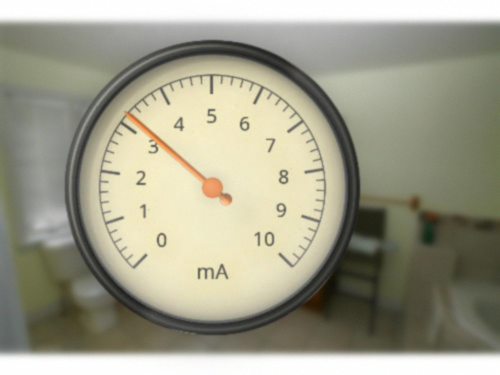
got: {"value": 3.2, "unit": "mA"}
